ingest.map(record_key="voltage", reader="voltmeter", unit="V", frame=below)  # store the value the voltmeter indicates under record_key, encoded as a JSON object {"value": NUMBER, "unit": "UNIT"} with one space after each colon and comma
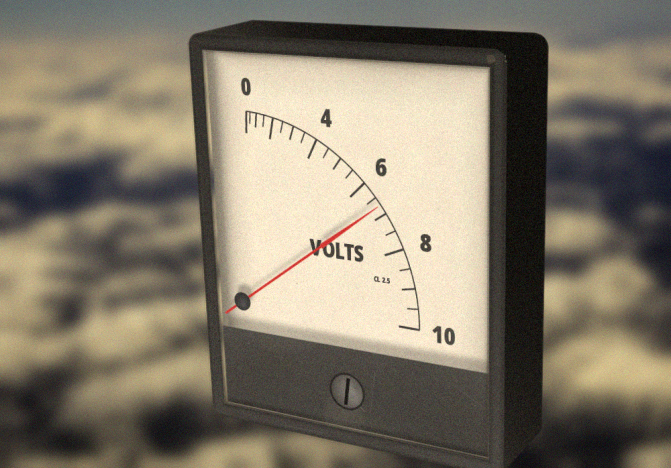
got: {"value": 6.75, "unit": "V"}
